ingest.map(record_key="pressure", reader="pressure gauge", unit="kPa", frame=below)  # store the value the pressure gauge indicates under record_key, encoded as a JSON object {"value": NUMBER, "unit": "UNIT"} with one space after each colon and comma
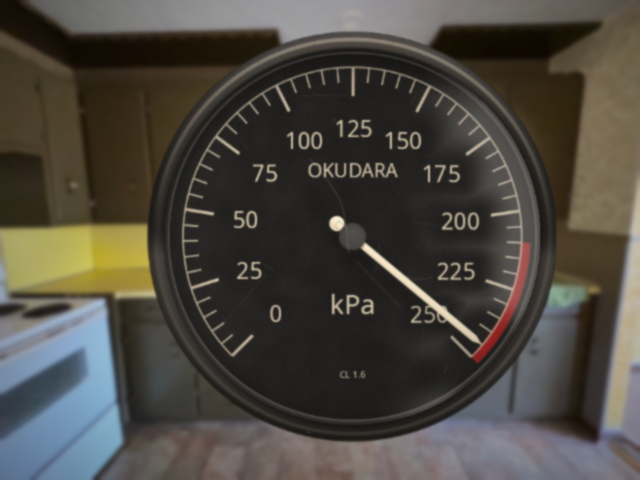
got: {"value": 245, "unit": "kPa"}
